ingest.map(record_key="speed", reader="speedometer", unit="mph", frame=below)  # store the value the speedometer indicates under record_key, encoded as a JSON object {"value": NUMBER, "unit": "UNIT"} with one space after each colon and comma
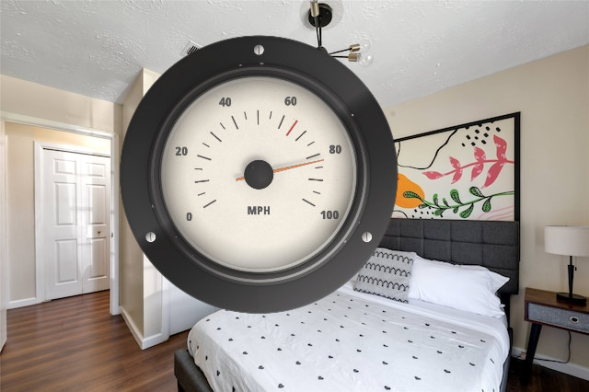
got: {"value": 82.5, "unit": "mph"}
